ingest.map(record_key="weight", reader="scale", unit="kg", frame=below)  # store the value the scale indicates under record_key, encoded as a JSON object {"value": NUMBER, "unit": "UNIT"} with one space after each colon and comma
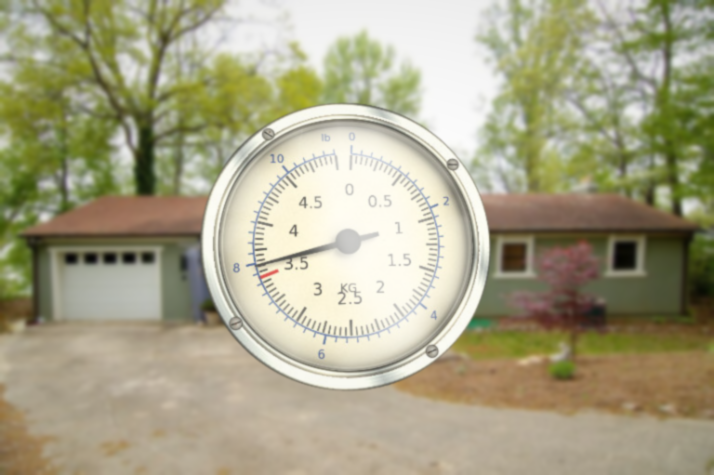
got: {"value": 3.6, "unit": "kg"}
